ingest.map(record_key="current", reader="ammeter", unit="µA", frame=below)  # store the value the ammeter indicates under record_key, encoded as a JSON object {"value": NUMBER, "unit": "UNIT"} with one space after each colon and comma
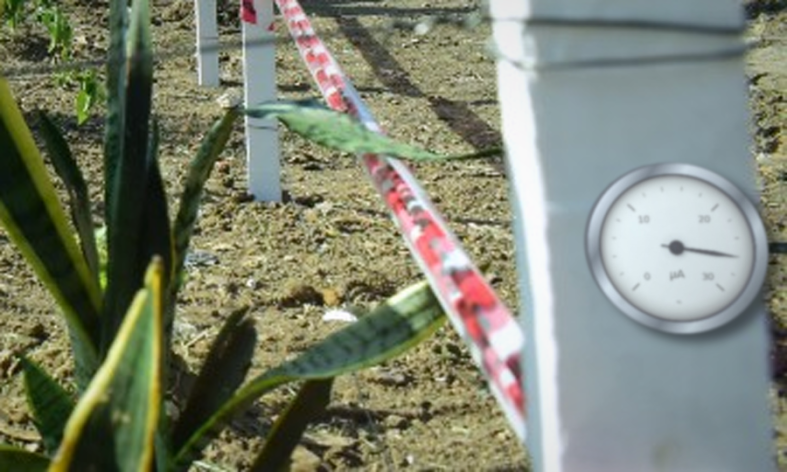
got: {"value": 26, "unit": "µA"}
